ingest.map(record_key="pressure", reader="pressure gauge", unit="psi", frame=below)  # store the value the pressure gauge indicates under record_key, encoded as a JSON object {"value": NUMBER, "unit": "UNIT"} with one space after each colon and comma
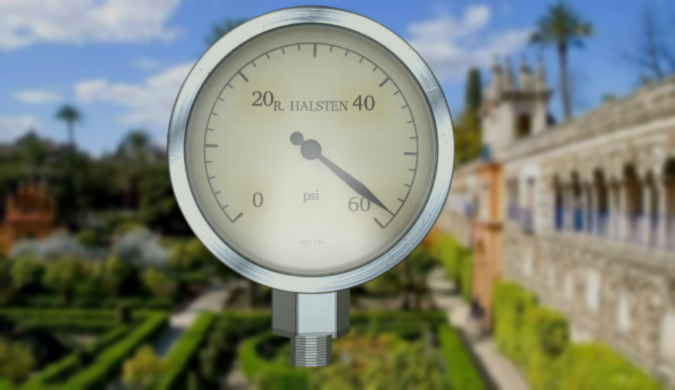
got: {"value": 58, "unit": "psi"}
